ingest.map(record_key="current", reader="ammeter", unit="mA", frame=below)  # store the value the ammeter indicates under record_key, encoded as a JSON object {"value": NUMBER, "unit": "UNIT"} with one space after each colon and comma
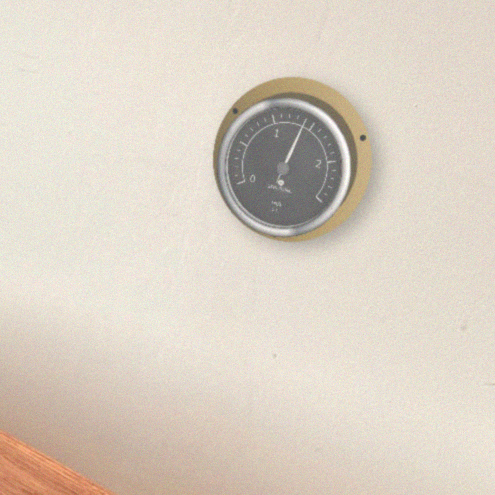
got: {"value": 1.4, "unit": "mA"}
